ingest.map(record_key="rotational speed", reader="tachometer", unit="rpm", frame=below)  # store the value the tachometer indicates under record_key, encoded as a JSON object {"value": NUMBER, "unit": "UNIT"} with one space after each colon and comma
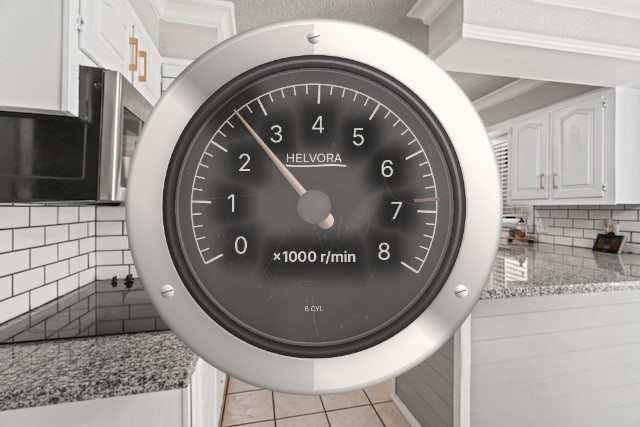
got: {"value": 2600, "unit": "rpm"}
